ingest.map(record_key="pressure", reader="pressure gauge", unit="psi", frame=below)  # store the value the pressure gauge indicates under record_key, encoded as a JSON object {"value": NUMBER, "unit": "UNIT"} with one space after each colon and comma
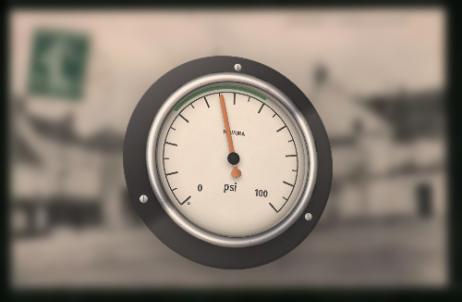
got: {"value": 45, "unit": "psi"}
